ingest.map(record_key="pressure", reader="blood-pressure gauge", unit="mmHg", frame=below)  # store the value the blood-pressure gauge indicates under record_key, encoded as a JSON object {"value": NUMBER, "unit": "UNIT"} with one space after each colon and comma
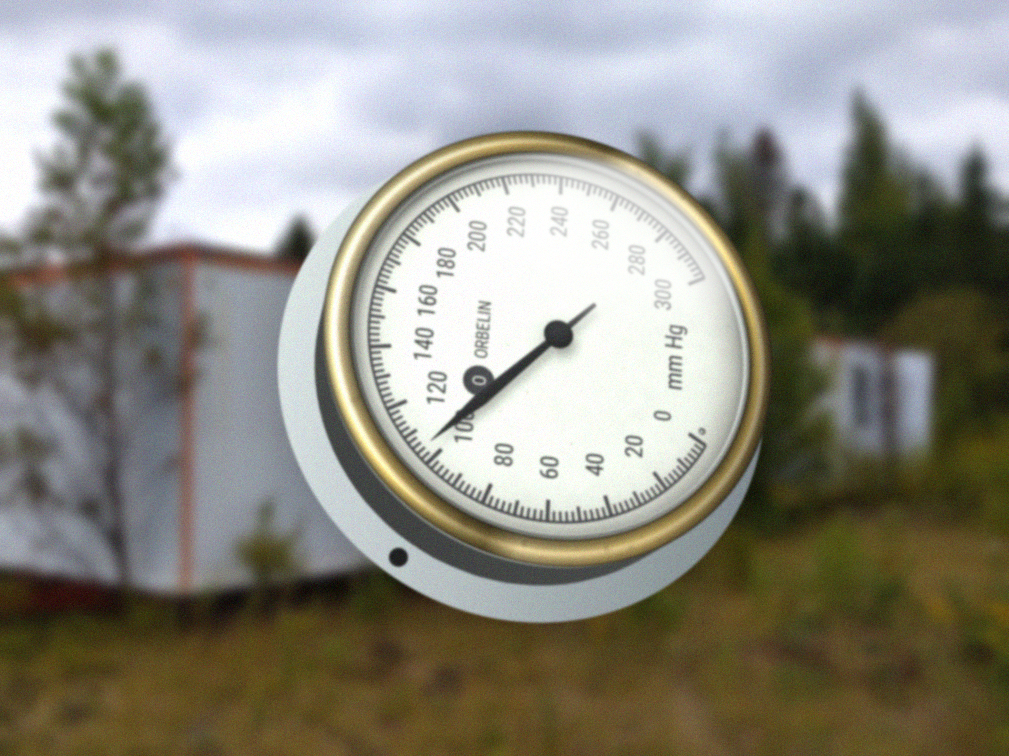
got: {"value": 104, "unit": "mmHg"}
